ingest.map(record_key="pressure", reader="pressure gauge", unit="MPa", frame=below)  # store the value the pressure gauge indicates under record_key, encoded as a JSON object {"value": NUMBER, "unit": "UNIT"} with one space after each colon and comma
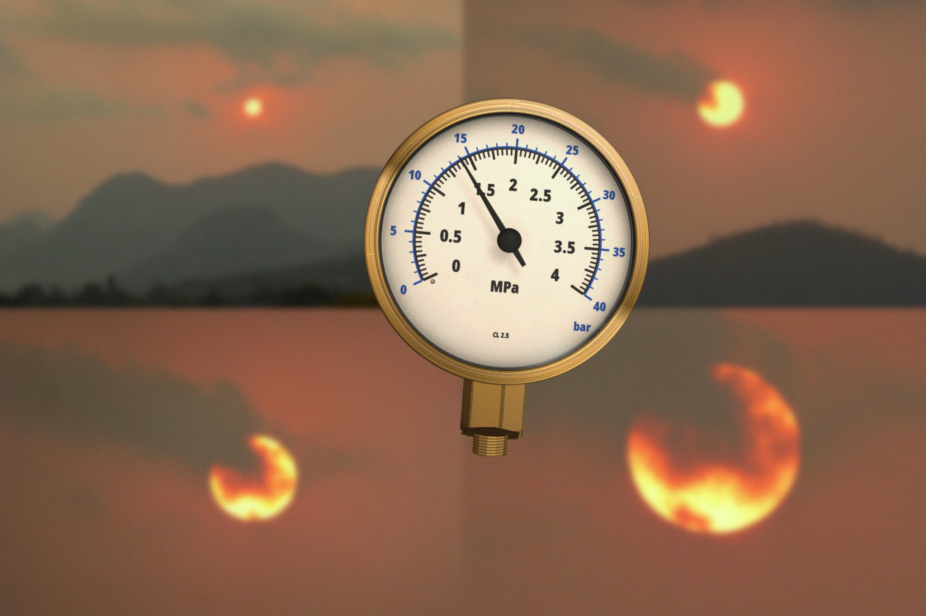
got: {"value": 1.4, "unit": "MPa"}
